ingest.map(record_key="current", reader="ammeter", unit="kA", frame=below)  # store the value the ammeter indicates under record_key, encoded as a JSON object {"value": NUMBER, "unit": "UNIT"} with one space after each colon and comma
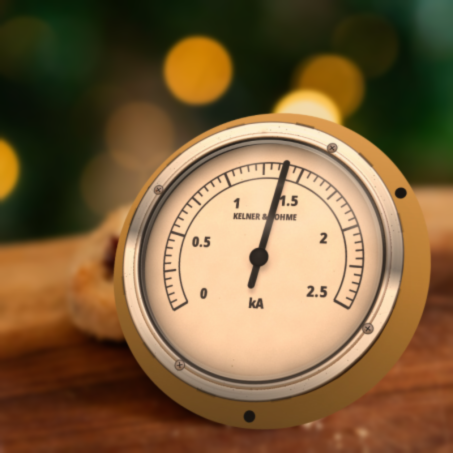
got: {"value": 1.4, "unit": "kA"}
